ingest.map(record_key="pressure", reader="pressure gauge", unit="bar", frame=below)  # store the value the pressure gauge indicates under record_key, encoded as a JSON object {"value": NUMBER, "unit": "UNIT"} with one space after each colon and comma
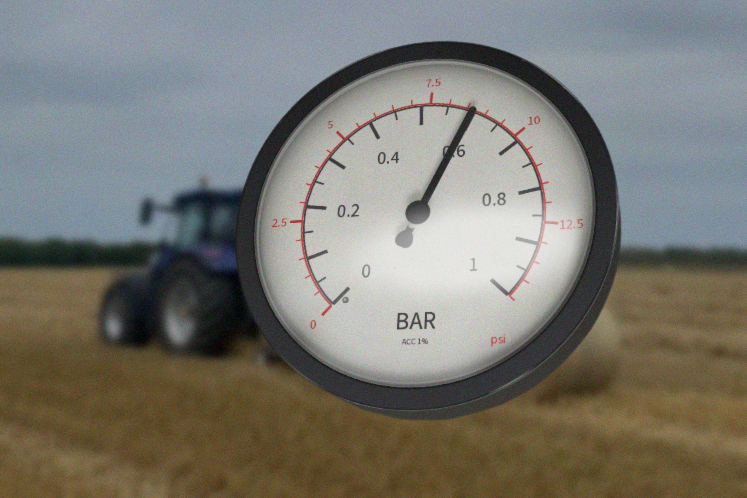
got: {"value": 0.6, "unit": "bar"}
